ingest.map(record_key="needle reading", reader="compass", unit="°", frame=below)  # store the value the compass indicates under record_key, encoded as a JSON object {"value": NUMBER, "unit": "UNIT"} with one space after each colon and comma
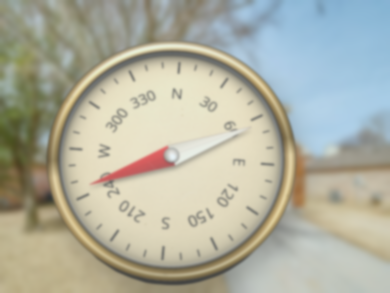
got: {"value": 245, "unit": "°"}
